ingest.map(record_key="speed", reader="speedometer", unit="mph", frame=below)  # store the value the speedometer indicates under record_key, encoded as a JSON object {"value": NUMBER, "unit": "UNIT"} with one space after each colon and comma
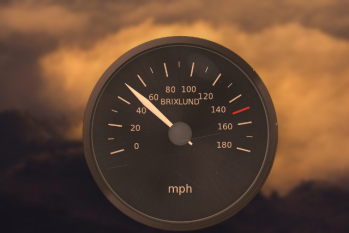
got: {"value": 50, "unit": "mph"}
